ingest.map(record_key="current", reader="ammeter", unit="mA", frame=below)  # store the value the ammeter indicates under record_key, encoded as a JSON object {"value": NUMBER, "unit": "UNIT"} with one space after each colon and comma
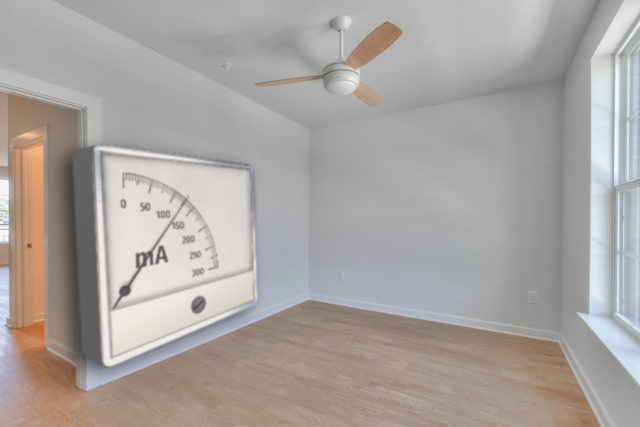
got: {"value": 125, "unit": "mA"}
